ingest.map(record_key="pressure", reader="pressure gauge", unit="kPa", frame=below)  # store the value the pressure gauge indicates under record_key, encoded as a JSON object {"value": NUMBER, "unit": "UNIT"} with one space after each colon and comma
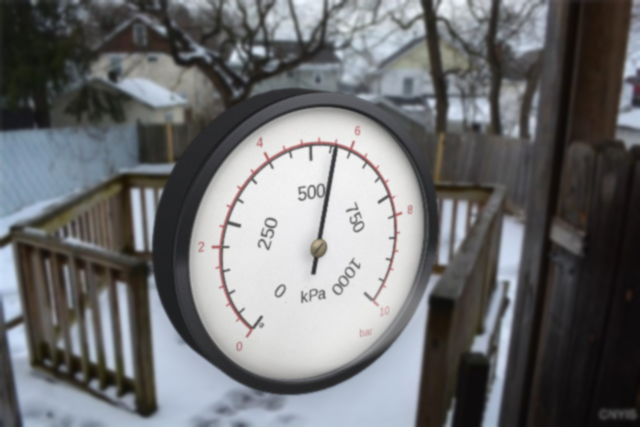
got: {"value": 550, "unit": "kPa"}
